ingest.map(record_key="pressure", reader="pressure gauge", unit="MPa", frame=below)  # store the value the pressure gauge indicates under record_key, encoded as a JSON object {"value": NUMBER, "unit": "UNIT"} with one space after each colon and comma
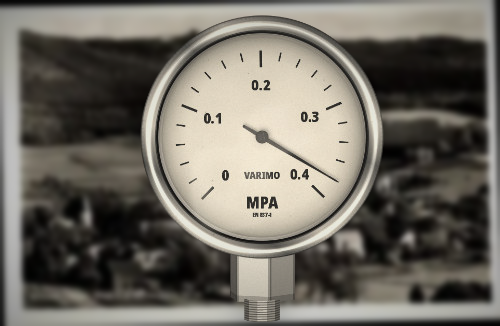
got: {"value": 0.38, "unit": "MPa"}
